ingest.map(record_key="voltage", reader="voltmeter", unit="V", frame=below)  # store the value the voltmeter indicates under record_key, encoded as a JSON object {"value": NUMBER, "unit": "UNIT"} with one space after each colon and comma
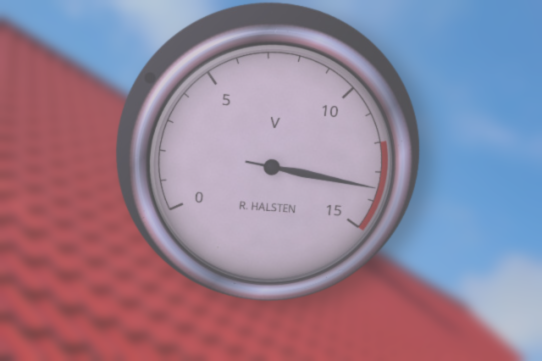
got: {"value": 13.5, "unit": "V"}
